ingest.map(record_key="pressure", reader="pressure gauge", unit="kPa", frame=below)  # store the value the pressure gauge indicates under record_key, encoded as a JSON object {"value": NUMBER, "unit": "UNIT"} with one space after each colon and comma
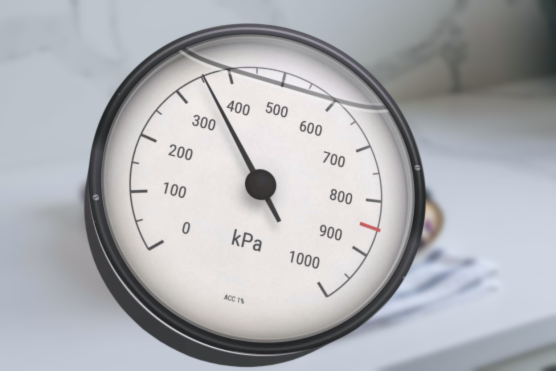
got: {"value": 350, "unit": "kPa"}
